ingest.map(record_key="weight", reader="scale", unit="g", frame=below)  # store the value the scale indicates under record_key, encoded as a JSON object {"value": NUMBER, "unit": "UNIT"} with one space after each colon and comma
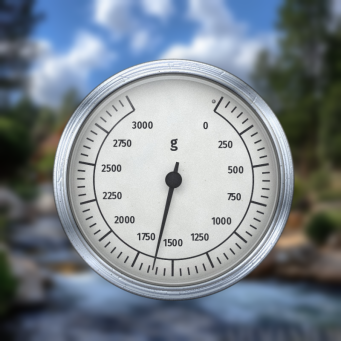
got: {"value": 1625, "unit": "g"}
